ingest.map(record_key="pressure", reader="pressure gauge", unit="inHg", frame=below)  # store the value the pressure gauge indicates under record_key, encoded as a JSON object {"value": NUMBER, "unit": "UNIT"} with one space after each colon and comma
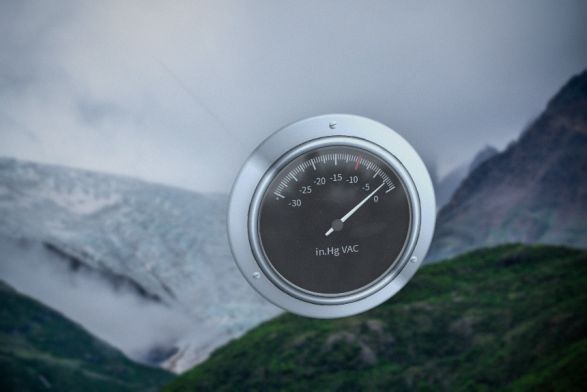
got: {"value": -2.5, "unit": "inHg"}
